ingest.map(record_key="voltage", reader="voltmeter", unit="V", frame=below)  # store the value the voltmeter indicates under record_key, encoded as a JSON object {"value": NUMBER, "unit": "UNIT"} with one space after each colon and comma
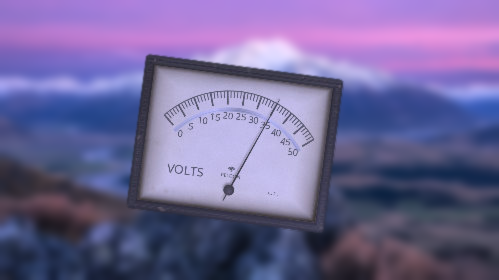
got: {"value": 35, "unit": "V"}
